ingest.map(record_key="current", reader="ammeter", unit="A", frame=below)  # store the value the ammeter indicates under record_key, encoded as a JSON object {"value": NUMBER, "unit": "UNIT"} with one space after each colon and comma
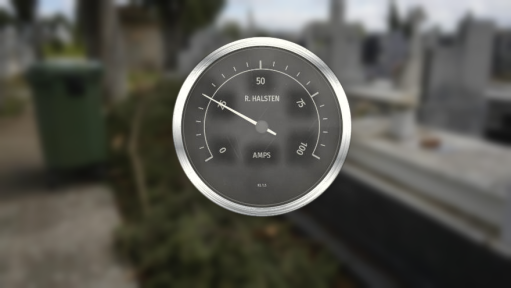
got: {"value": 25, "unit": "A"}
